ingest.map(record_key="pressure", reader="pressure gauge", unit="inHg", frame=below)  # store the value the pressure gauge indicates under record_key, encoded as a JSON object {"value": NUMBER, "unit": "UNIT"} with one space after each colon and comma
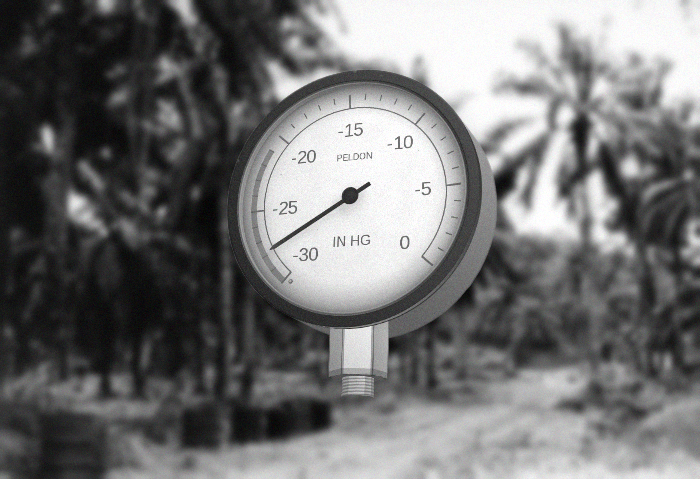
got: {"value": -28, "unit": "inHg"}
